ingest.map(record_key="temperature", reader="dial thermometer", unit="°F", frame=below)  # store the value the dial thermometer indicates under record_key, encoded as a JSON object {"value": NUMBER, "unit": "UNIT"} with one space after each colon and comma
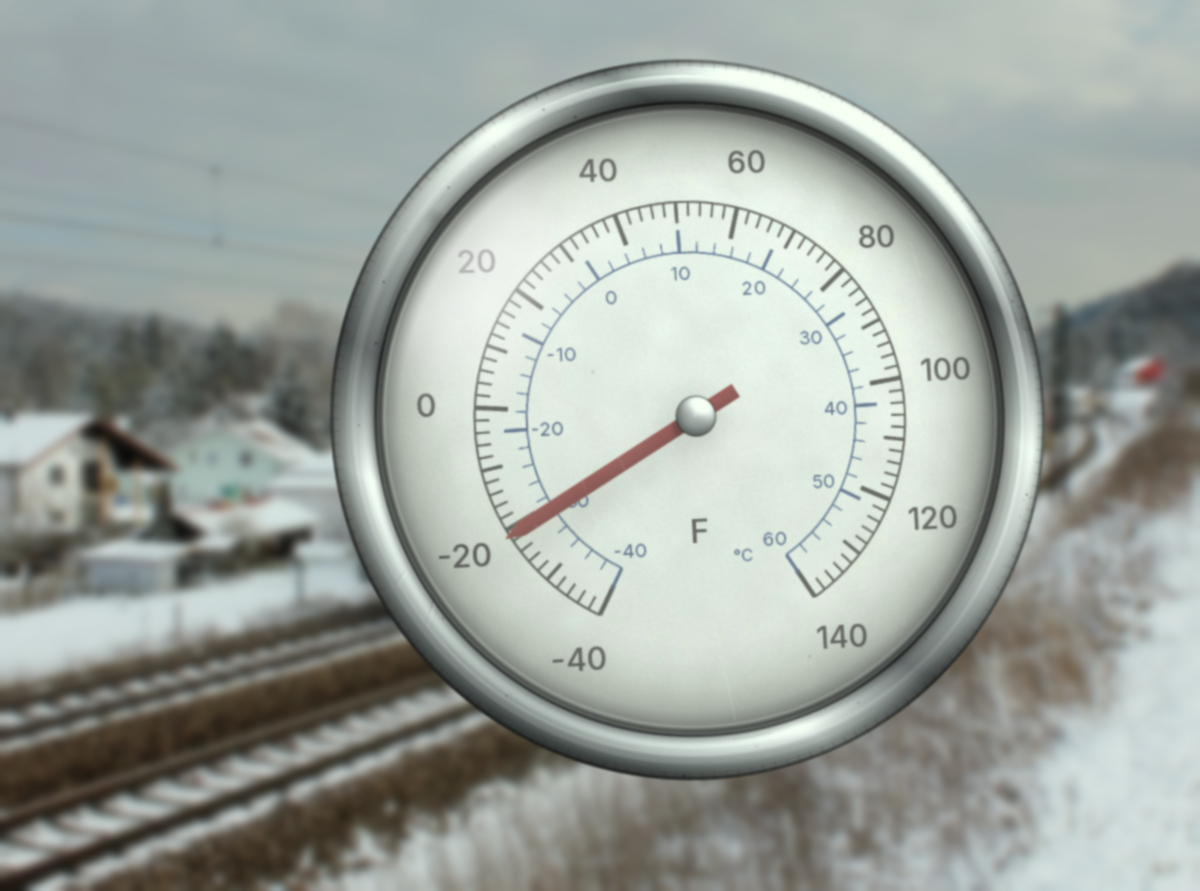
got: {"value": -21, "unit": "°F"}
